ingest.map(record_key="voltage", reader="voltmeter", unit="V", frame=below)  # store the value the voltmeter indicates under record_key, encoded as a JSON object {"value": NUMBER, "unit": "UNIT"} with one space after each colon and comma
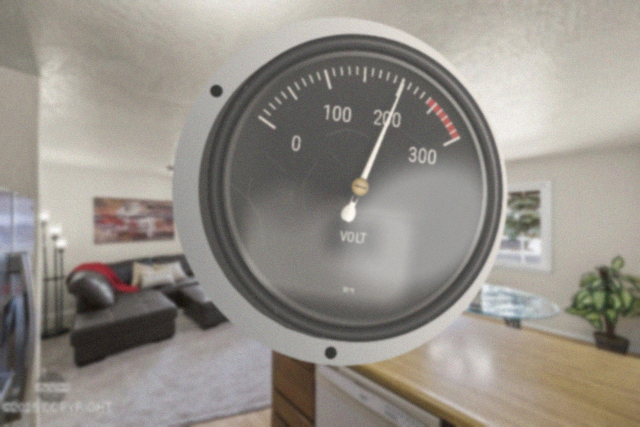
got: {"value": 200, "unit": "V"}
